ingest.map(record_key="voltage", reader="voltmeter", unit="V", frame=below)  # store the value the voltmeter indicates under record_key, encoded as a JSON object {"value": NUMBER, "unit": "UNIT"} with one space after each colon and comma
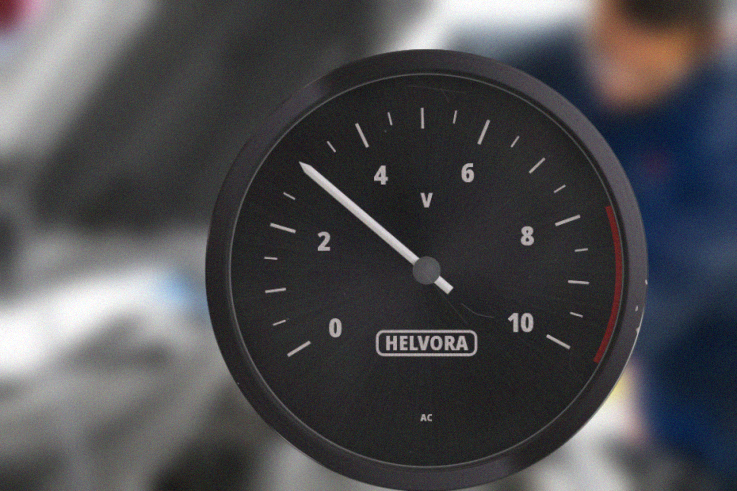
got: {"value": 3, "unit": "V"}
